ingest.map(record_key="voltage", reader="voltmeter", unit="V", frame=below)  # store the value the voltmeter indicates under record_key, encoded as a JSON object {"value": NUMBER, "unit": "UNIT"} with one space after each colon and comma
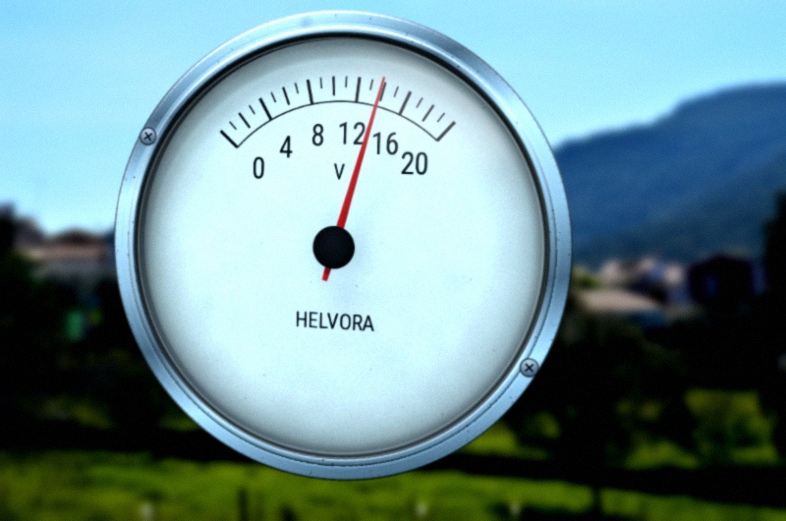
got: {"value": 14, "unit": "V"}
